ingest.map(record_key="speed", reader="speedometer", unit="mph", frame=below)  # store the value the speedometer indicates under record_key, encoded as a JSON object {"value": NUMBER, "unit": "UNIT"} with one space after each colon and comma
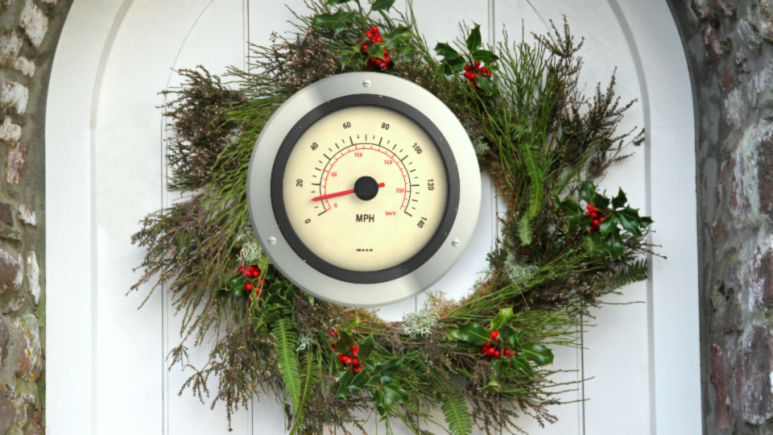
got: {"value": 10, "unit": "mph"}
